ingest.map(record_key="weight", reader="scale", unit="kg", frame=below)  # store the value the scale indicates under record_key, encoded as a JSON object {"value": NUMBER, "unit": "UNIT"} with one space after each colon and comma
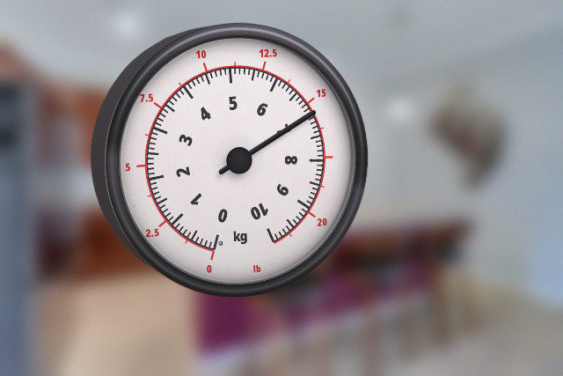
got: {"value": 7, "unit": "kg"}
